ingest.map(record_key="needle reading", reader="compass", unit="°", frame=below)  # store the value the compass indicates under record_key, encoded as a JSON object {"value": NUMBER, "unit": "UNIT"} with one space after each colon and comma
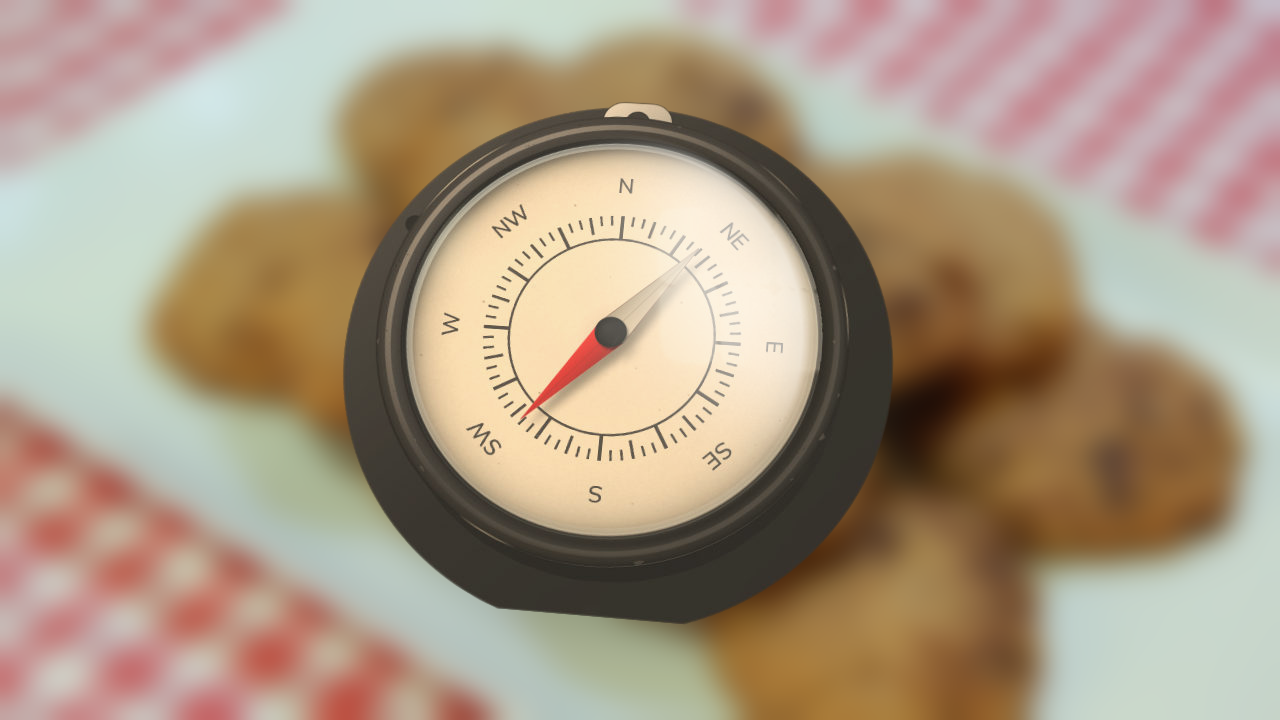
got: {"value": 220, "unit": "°"}
